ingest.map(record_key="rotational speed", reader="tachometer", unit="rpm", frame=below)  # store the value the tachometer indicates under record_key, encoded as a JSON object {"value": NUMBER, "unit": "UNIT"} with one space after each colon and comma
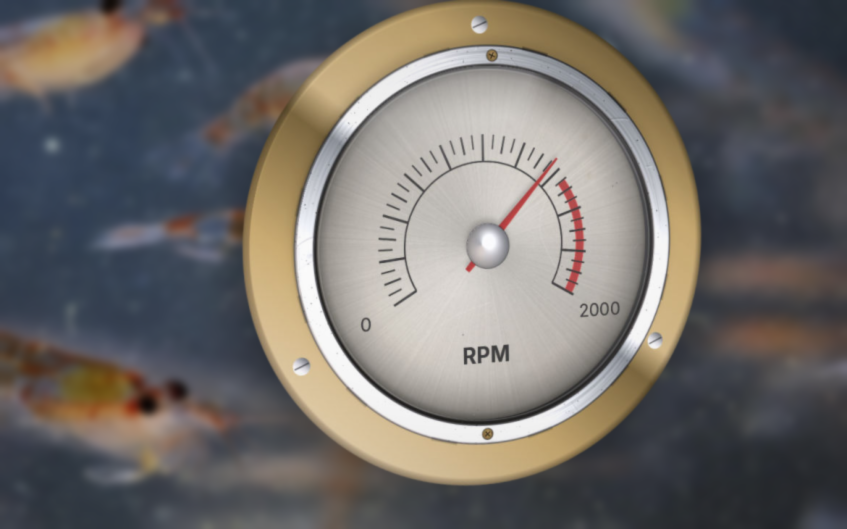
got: {"value": 1350, "unit": "rpm"}
